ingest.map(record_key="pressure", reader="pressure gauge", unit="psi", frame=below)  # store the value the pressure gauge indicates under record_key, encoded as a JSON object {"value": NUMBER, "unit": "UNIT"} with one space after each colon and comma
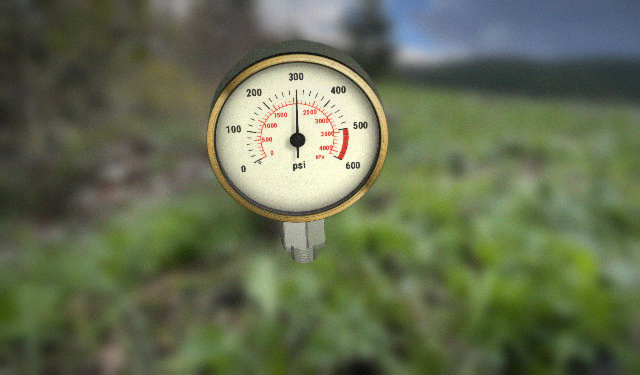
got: {"value": 300, "unit": "psi"}
